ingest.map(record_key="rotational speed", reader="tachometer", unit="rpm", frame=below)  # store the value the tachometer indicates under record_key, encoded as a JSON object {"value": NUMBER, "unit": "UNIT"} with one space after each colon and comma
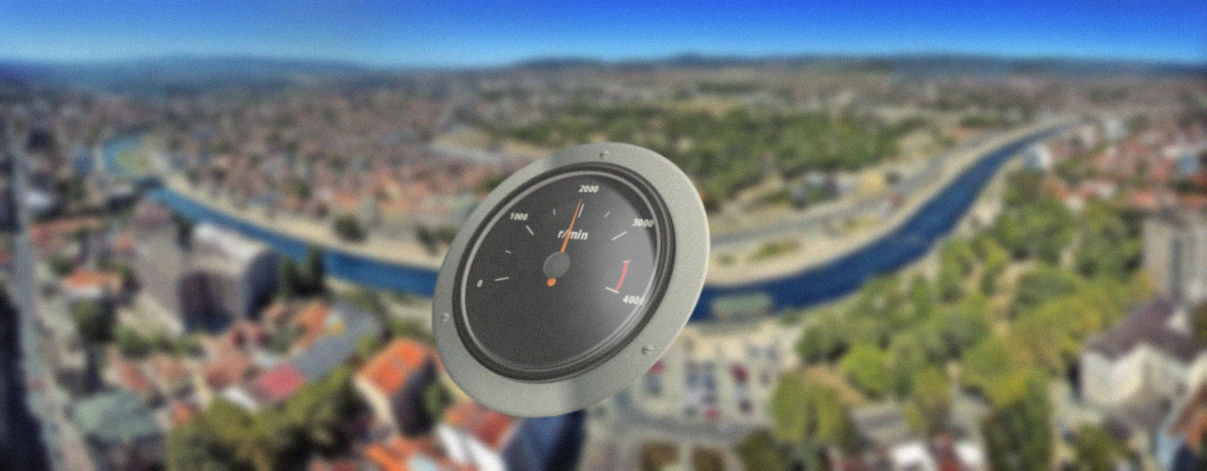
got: {"value": 2000, "unit": "rpm"}
